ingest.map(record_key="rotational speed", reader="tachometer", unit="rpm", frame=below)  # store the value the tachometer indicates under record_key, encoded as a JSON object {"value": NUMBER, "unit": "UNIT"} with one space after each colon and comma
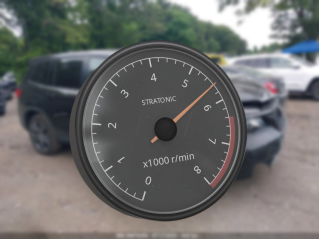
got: {"value": 5600, "unit": "rpm"}
